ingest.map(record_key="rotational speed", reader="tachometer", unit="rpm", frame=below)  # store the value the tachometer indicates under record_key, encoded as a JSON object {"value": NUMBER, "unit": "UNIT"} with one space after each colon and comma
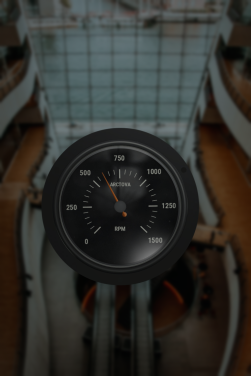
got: {"value": 600, "unit": "rpm"}
